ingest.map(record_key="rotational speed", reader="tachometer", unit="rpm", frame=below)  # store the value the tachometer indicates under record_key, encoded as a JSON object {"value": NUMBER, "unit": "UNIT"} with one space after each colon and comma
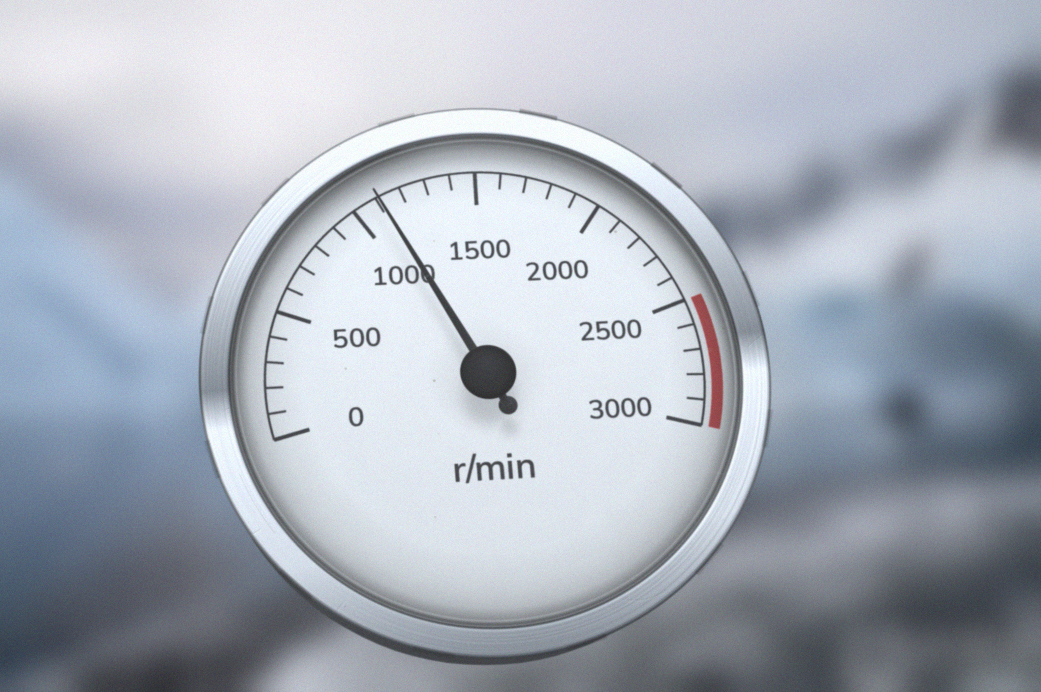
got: {"value": 1100, "unit": "rpm"}
